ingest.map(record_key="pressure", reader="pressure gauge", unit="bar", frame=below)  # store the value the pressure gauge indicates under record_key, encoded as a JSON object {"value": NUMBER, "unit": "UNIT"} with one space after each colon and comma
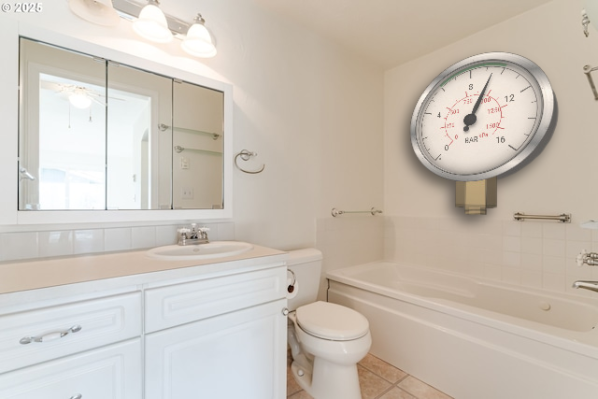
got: {"value": 9.5, "unit": "bar"}
